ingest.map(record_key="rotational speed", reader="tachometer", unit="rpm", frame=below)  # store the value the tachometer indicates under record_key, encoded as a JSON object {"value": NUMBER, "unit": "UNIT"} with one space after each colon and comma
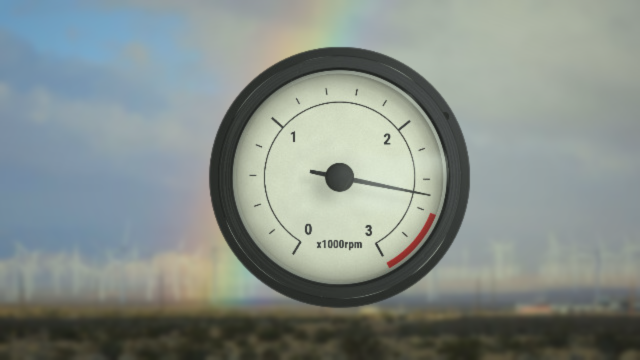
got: {"value": 2500, "unit": "rpm"}
